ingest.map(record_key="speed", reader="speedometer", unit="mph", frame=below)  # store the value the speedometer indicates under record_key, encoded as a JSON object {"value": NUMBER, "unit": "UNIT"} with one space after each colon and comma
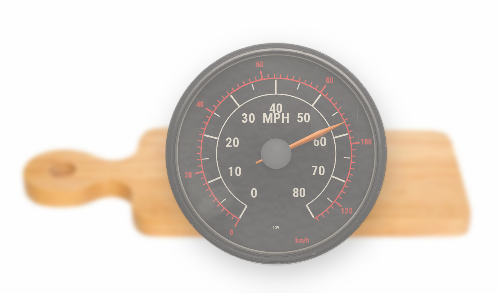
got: {"value": 57.5, "unit": "mph"}
